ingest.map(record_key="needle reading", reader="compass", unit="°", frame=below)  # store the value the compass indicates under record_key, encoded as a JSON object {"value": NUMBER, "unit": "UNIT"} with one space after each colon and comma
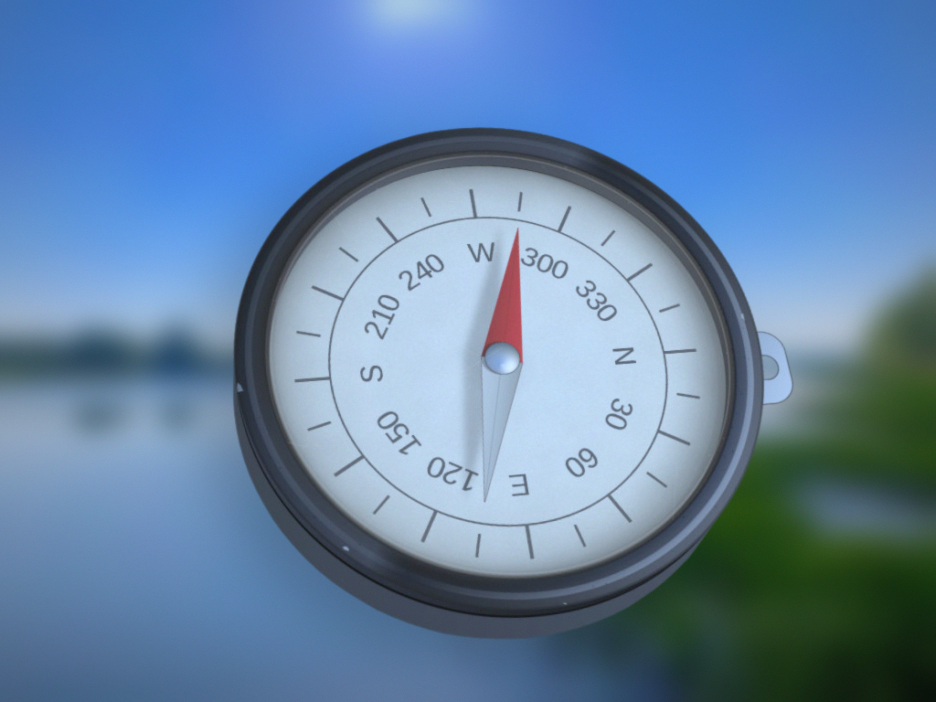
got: {"value": 285, "unit": "°"}
